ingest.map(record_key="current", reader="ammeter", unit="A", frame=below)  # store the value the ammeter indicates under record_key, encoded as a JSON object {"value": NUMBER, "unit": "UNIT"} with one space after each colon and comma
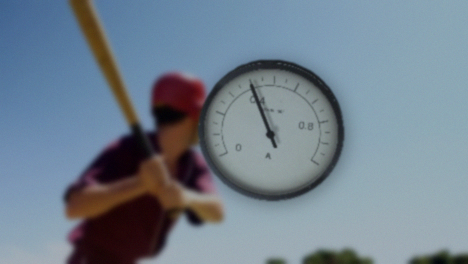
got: {"value": 0.4, "unit": "A"}
